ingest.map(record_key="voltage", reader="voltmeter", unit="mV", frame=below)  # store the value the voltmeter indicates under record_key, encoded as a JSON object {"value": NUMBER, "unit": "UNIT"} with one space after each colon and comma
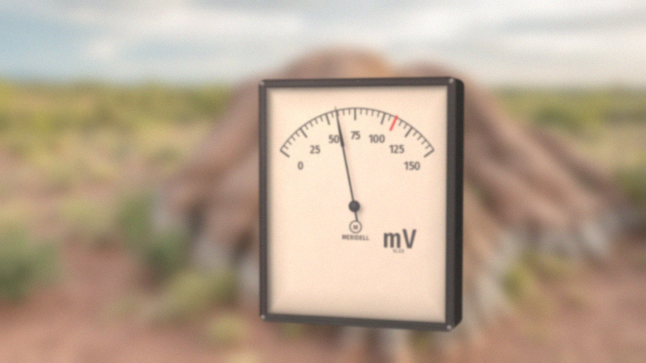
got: {"value": 60, "unit": "mV"}
